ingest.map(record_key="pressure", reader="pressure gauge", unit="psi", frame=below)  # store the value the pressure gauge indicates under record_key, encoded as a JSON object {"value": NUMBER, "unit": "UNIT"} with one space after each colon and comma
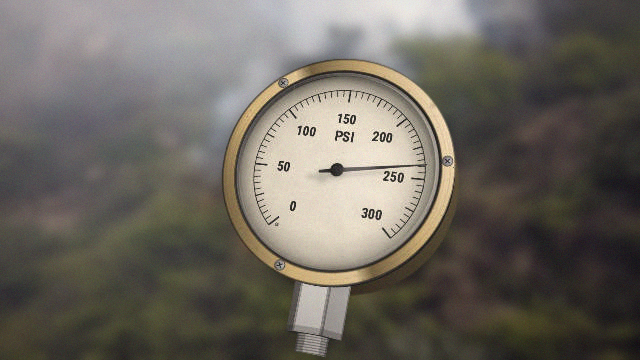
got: {"value": 240, "unit": "psi"}
